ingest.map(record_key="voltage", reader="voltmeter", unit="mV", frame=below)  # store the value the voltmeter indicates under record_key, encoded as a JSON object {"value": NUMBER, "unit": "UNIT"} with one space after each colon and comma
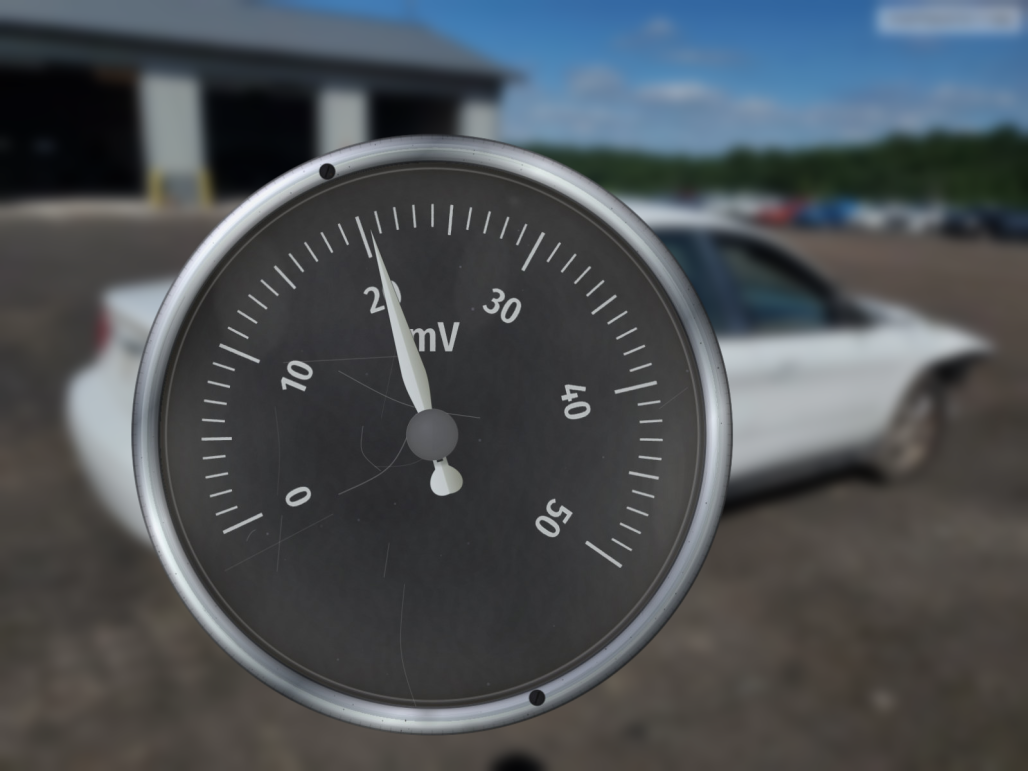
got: {"value": 20.5, "unit": "mV"}
